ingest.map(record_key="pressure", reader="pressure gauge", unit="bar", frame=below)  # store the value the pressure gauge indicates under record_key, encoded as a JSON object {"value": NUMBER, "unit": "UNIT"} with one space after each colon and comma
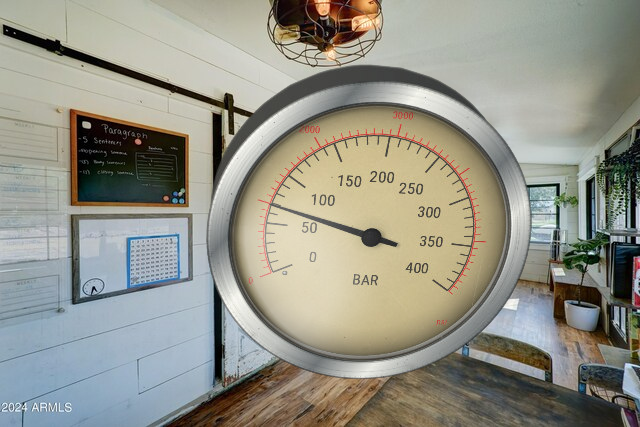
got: {"value": 70, "unit": "bar"}
